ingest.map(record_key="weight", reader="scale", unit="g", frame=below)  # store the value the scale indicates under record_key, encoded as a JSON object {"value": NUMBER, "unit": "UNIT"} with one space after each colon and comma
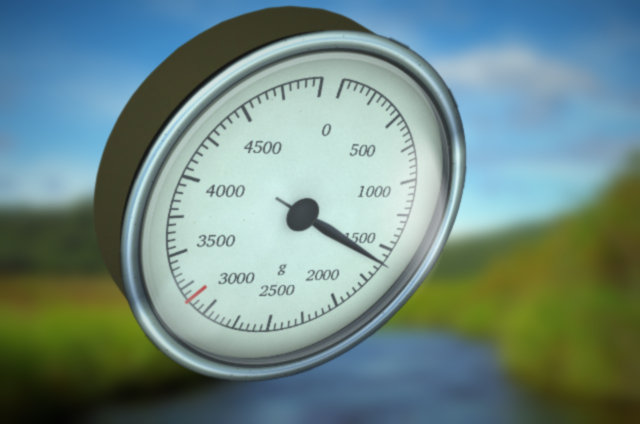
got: {"value": 1600, "unit": "g"}
